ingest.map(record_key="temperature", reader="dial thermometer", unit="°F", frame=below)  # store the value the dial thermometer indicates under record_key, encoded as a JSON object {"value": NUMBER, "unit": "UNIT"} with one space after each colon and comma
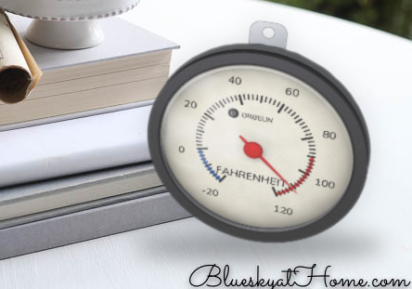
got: {"value": 110, "unit": "°F"}
